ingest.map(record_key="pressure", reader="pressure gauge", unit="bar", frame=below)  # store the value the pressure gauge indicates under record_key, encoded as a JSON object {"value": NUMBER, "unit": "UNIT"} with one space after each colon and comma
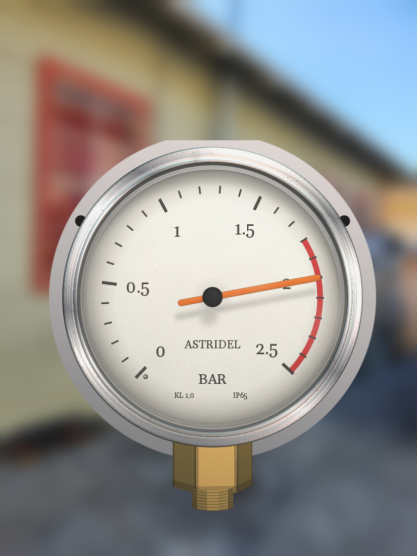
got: {"value": 2, "unit": "bar"}
